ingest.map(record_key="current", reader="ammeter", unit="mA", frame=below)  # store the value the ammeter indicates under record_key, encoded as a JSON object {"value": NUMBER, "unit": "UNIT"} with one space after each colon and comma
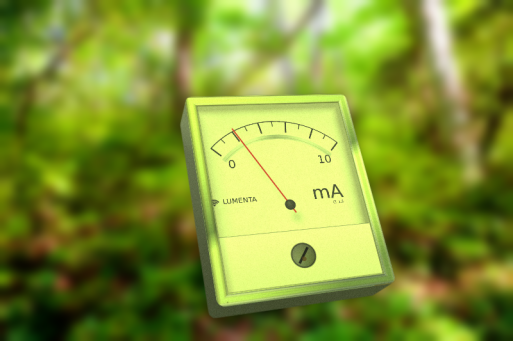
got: {"value": 2, "unit": "mA"}
